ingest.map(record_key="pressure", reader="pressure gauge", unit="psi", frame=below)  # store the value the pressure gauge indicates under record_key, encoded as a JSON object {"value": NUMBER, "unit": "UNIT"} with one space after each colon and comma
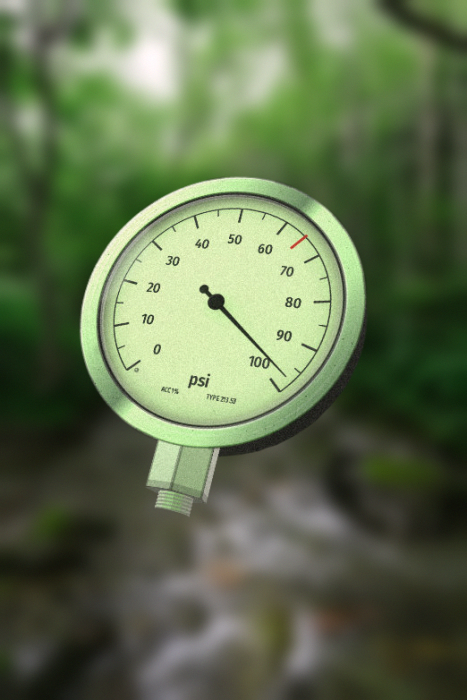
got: {"value": 97.5, "unit": "psi"}
